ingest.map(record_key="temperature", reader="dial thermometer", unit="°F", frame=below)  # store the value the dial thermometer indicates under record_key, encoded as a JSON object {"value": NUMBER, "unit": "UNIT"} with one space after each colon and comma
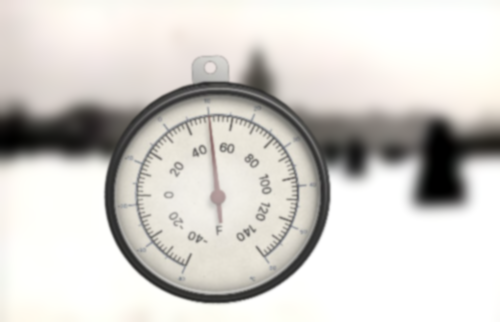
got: {"value": 50, "unit": "°F"}
